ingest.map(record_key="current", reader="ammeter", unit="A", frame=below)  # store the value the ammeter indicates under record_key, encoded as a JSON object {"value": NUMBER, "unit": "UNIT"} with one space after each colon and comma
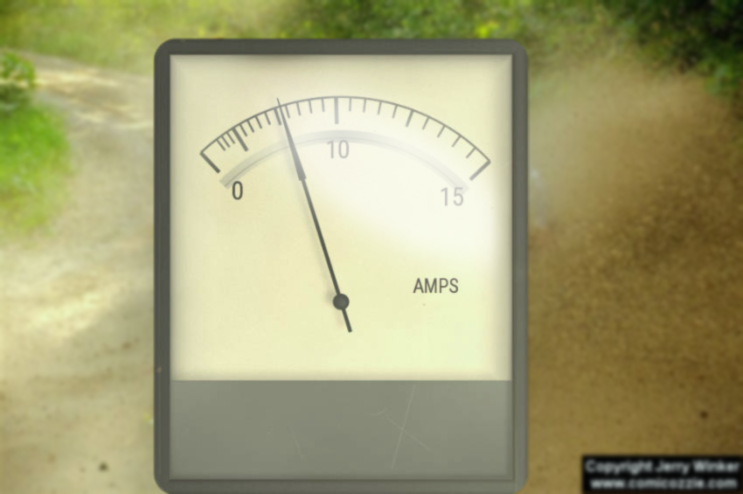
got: {"value": 7.75, "unit": "A"}
